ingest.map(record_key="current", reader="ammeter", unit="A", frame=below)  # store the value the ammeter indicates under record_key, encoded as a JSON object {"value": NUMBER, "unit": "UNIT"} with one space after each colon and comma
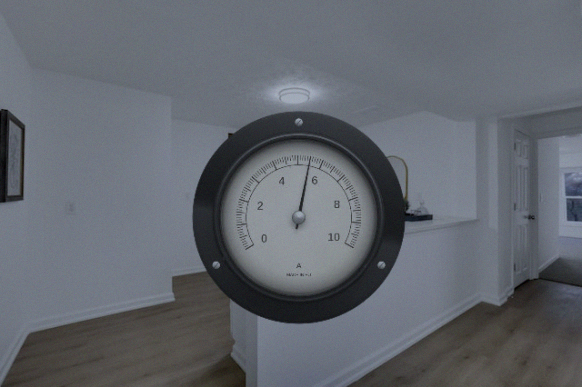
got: {"value": 5.5, "unit": "A"}
